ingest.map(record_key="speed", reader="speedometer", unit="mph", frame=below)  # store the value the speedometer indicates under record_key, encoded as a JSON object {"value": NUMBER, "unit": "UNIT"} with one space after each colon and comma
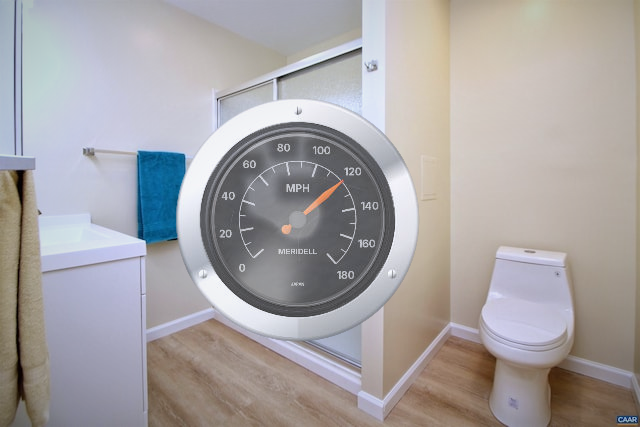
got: {"value": 120, "unit": "mph"}
